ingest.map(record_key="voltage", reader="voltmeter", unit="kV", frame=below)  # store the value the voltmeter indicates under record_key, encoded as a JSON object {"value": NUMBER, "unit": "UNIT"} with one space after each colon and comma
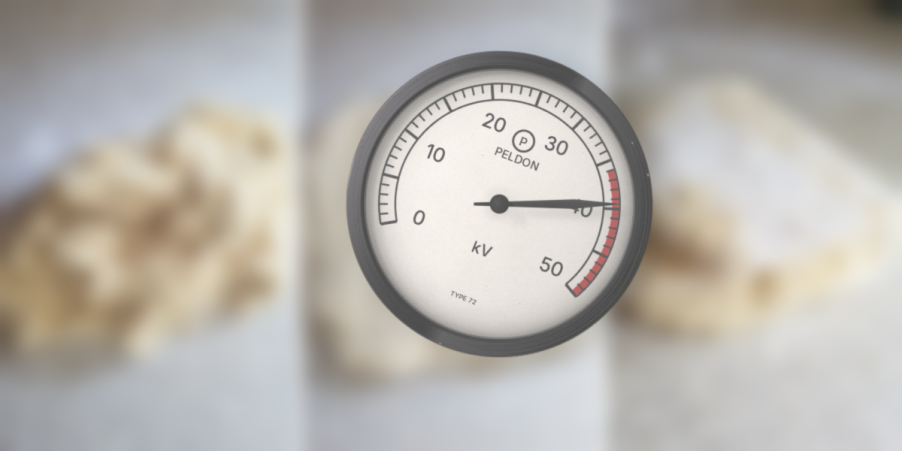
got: {"value": 39.5, "unit": "kV"}
